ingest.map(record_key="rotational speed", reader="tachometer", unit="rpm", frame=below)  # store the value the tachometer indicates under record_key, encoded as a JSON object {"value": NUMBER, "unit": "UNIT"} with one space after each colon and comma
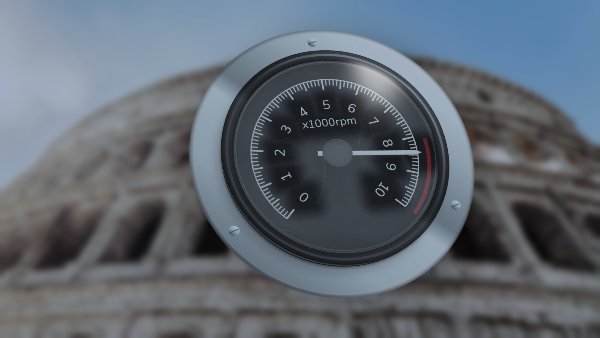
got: {"value": 8500, "unit": "rpm"}
